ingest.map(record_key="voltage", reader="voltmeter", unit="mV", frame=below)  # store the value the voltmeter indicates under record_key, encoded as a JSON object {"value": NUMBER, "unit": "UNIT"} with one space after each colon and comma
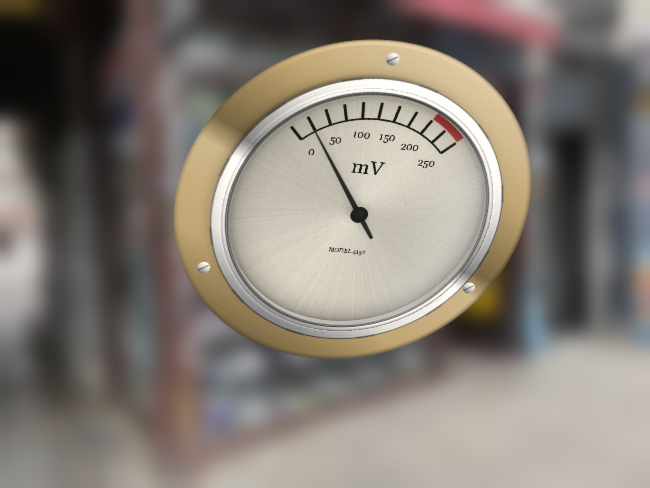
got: {"value": 25, "unit": "mV"}
